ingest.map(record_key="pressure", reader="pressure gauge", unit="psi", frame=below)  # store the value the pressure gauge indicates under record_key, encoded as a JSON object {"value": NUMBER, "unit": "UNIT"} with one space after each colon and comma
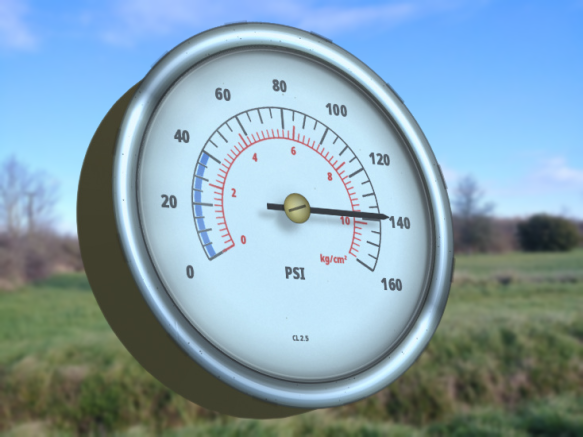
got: {"value": 140, "unit": "psi"}
